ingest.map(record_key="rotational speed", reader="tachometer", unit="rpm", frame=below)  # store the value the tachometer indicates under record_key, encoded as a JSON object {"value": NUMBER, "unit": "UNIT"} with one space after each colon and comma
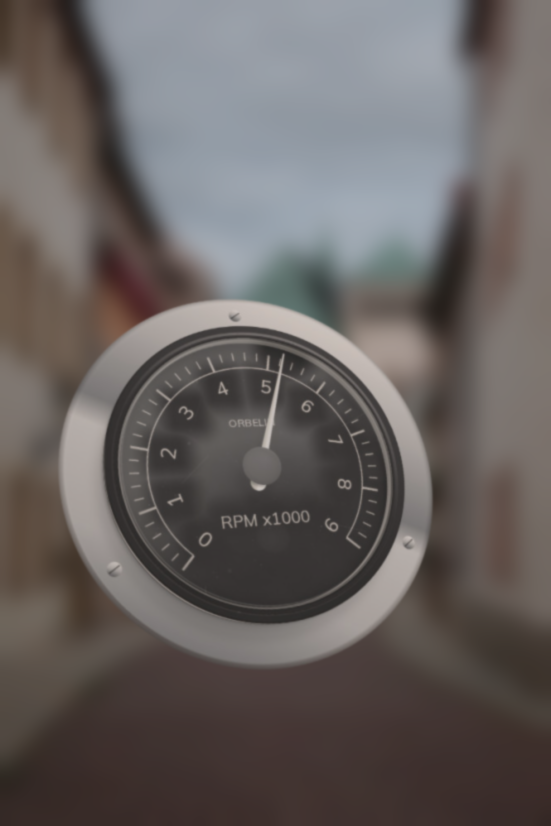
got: {"value": 5200, "unit": "rpm"}
